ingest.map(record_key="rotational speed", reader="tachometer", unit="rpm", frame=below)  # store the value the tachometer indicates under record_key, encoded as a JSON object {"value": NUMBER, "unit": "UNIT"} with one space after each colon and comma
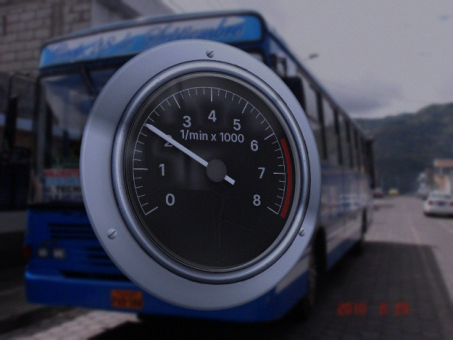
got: {"value": 2000, "unit": "rpm"}
